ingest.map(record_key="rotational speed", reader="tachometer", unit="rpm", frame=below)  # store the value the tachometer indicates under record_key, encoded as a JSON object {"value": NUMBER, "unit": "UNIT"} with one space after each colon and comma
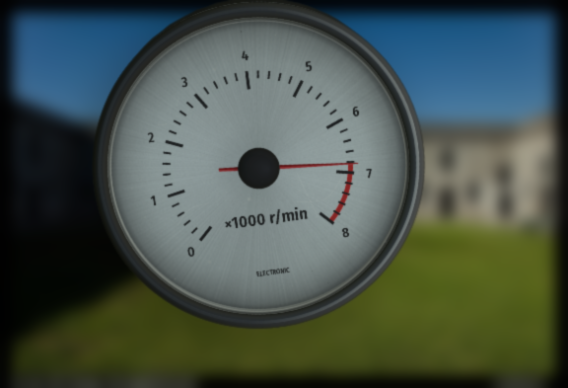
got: {"value": 6800, "unit": "rpm"}
